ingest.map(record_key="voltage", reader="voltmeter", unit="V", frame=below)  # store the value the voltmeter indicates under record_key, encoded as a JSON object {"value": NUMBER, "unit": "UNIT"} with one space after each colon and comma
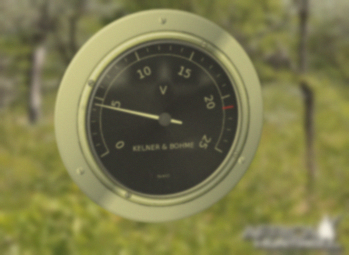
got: {"value": 4.5, "unit": "V"}
